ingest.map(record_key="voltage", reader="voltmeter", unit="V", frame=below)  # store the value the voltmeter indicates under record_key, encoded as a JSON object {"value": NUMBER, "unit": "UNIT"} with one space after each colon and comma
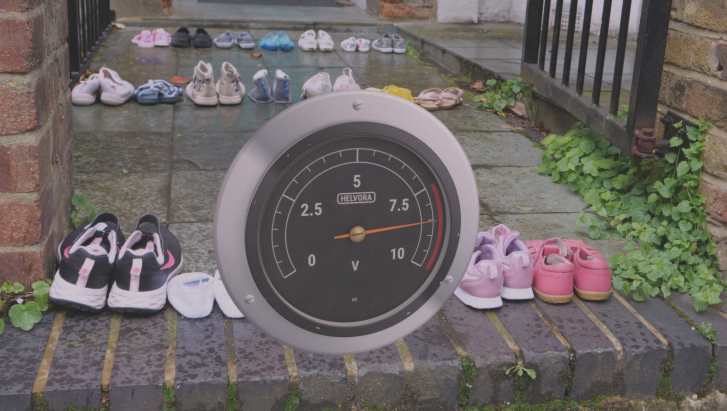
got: {"value": 8.5, "unit": "V"}
